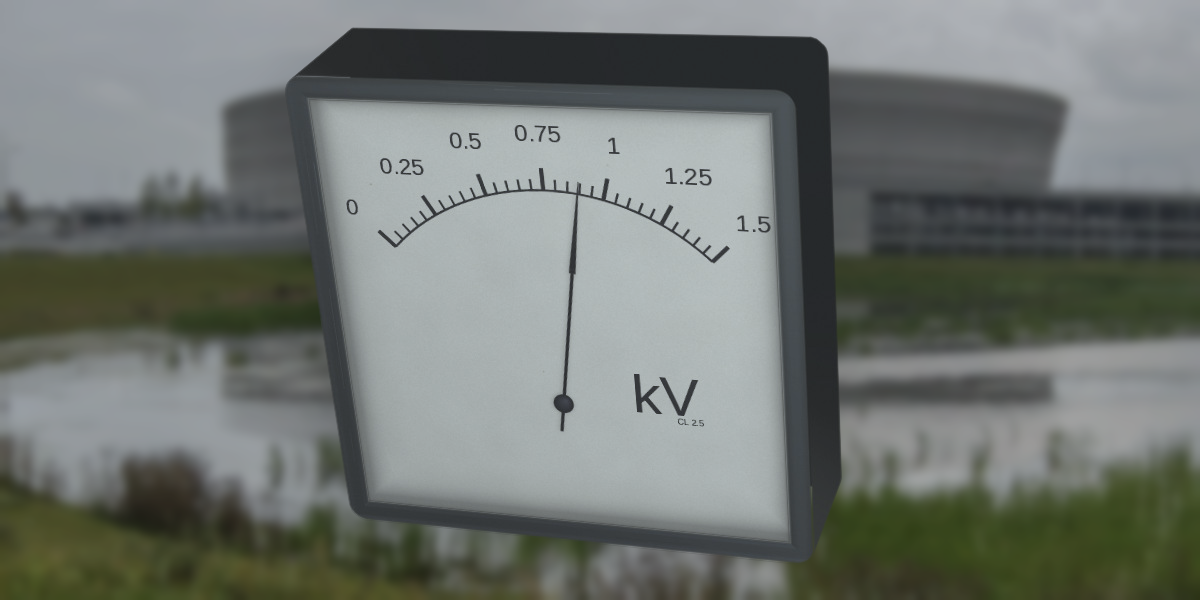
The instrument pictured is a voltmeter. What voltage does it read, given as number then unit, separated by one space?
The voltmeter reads 0.9 kV
